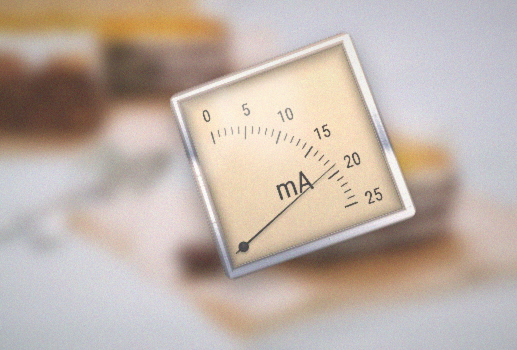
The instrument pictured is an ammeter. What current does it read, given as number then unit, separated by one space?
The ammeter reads 19 mA
